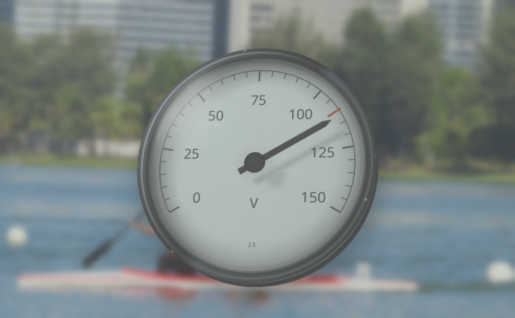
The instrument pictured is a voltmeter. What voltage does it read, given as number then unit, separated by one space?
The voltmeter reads 112.5 V
